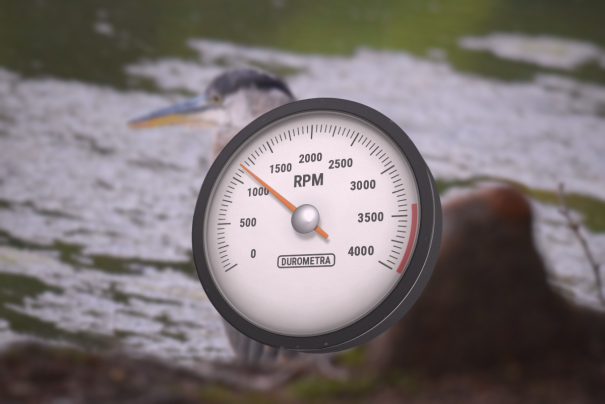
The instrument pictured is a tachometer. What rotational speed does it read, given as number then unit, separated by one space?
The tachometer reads 1150 rpm
